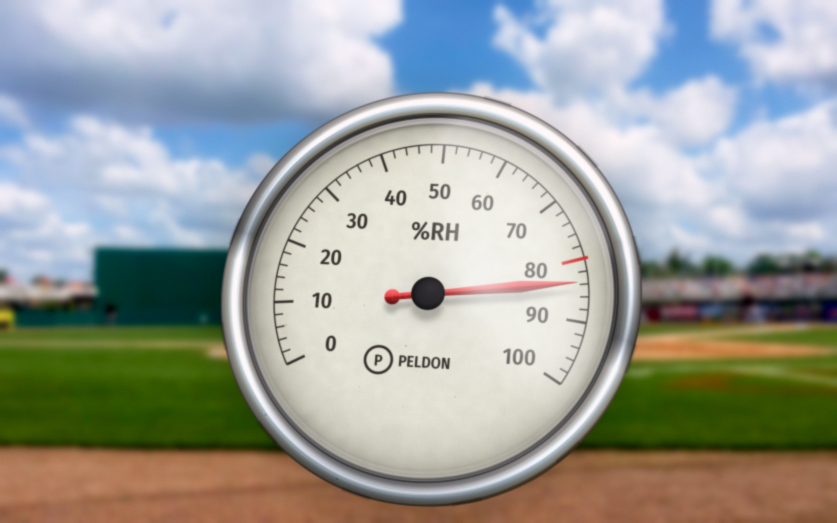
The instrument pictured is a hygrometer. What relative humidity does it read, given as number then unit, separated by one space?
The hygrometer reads 84 %
